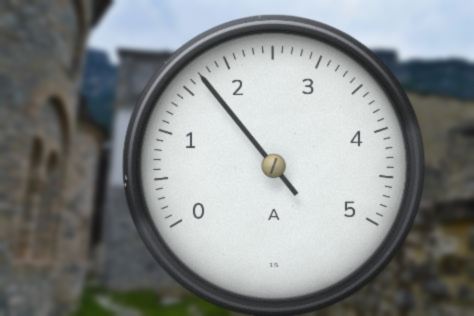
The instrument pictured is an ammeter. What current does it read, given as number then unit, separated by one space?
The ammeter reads 1.7 A
